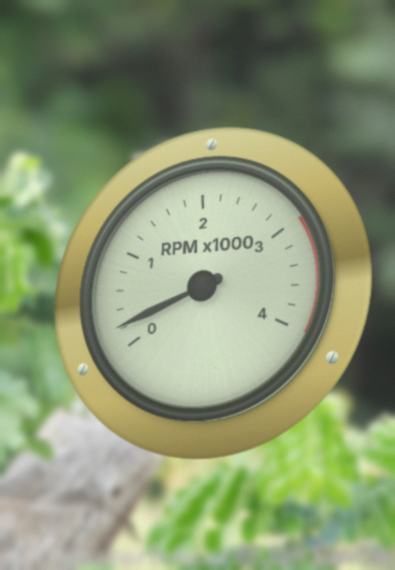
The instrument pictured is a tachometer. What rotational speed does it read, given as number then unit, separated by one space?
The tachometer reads 200 rpm
